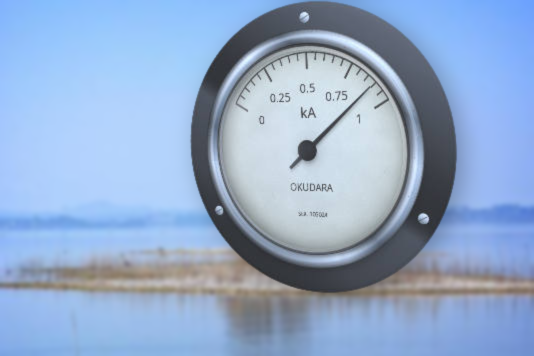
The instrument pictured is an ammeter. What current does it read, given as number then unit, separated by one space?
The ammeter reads 0.9 kA
